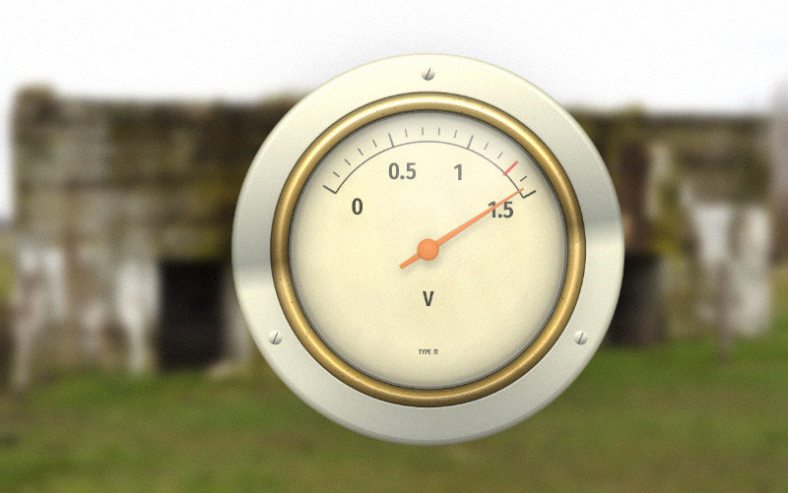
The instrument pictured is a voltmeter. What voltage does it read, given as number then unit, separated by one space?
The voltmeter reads 1.45 V
